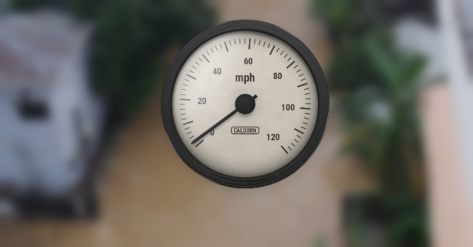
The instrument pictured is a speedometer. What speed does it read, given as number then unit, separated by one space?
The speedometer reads 2 mph
